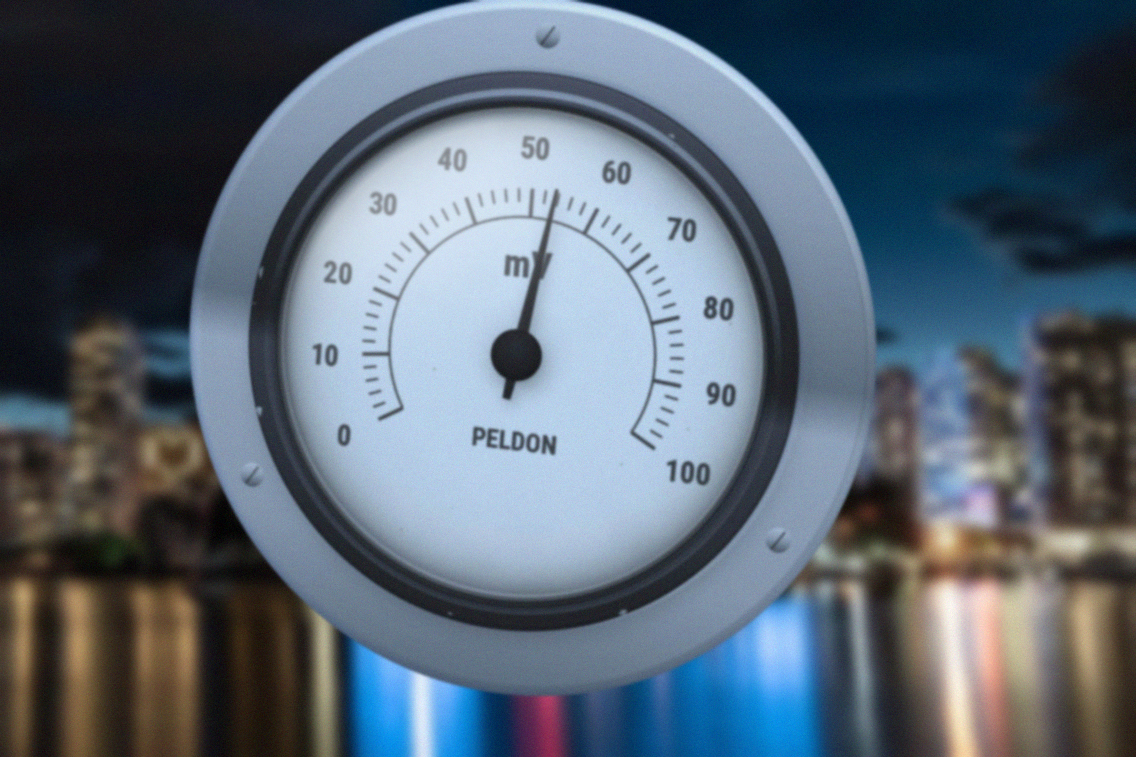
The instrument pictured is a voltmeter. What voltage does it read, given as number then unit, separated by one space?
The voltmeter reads 54 mV
